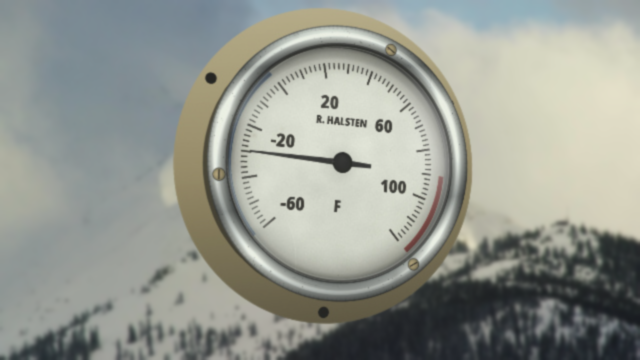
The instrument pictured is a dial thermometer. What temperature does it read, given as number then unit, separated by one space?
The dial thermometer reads -30 °F
